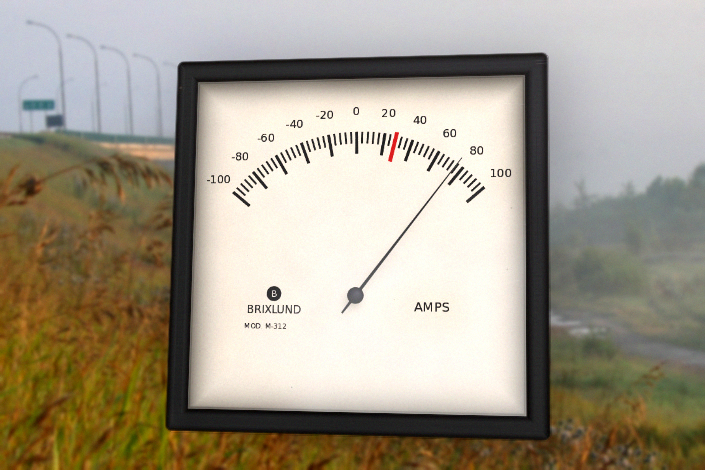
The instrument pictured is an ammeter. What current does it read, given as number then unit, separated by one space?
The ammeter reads 76 A
